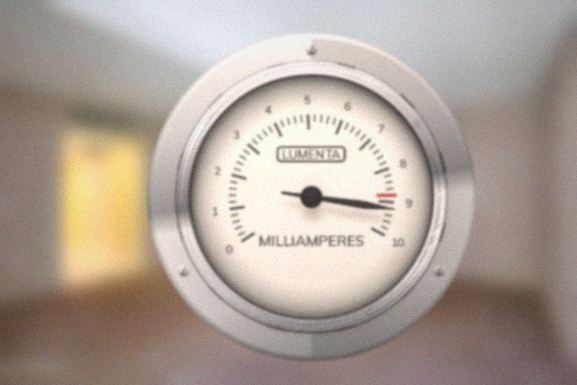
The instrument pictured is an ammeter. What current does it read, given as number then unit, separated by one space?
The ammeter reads 9.2 mA
